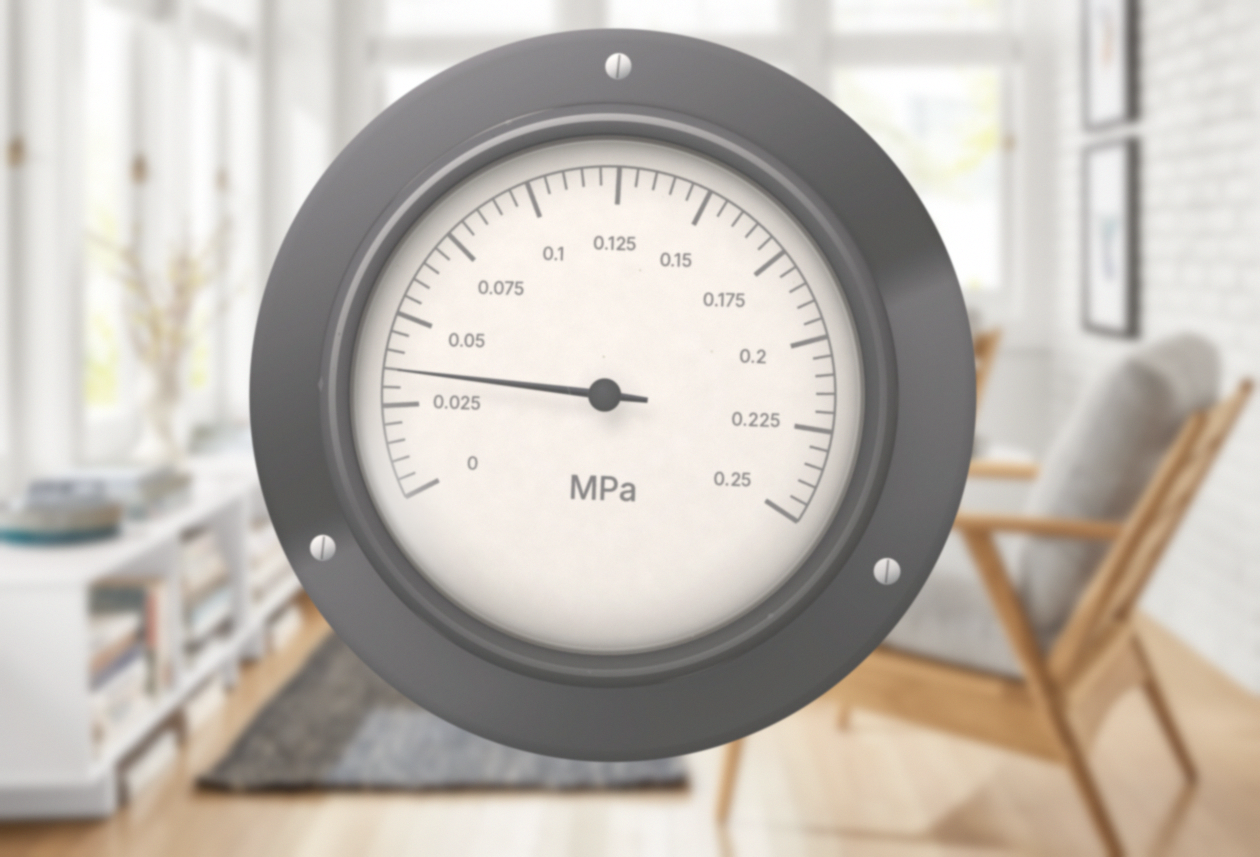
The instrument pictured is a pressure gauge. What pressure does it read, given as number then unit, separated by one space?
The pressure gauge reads 0.035 MPa
